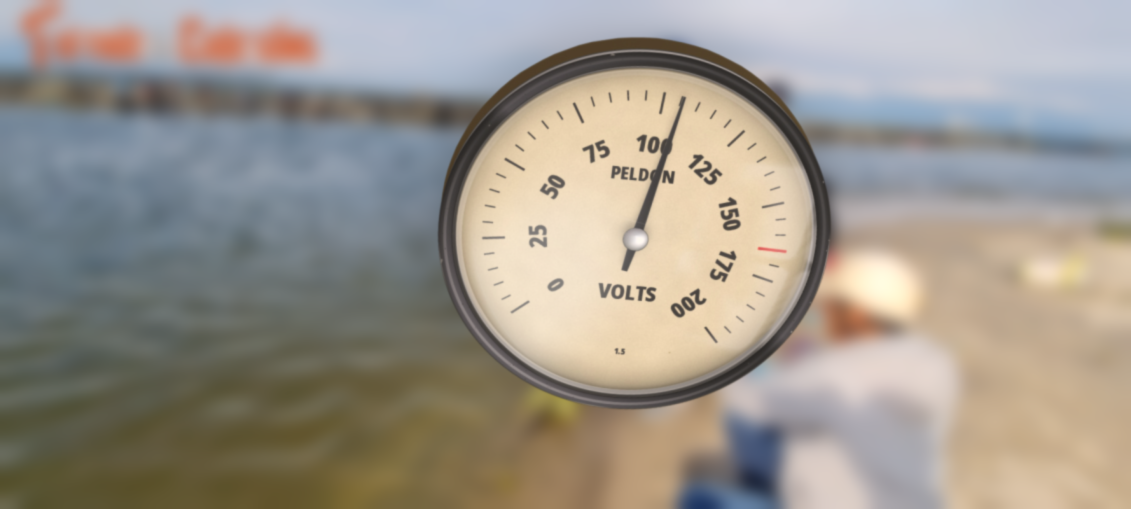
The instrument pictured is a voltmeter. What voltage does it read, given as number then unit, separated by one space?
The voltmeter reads 105 V
